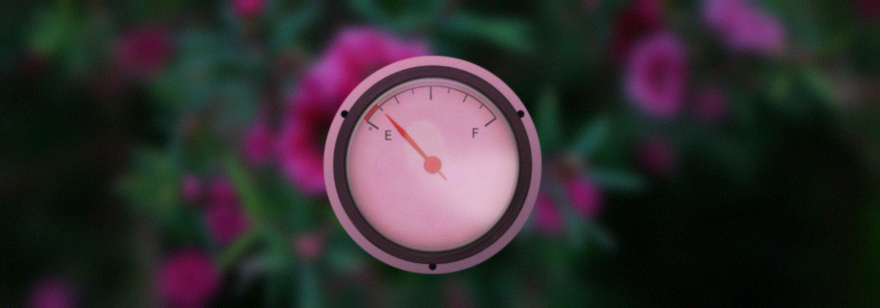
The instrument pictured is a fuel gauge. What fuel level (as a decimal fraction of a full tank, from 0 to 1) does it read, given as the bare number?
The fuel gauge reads 0.125
